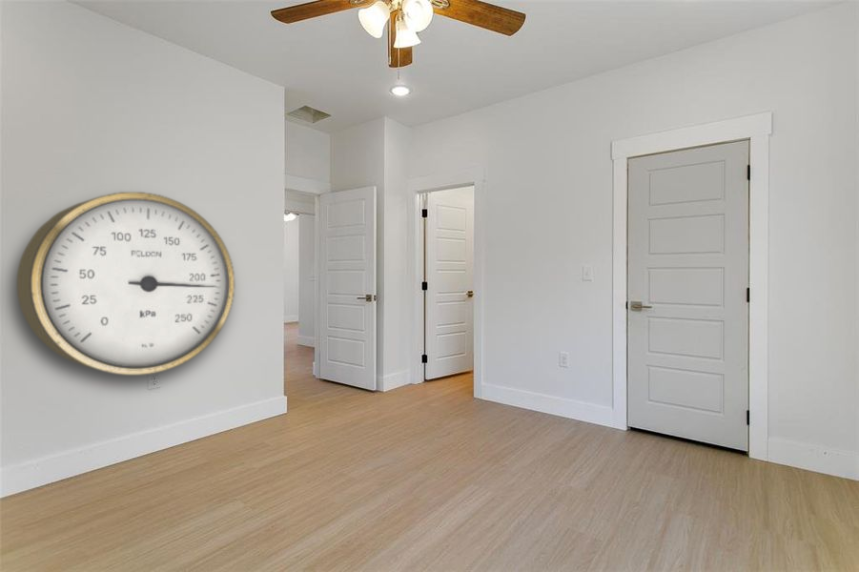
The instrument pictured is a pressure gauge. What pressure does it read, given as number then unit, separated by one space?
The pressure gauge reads 210 kPa
